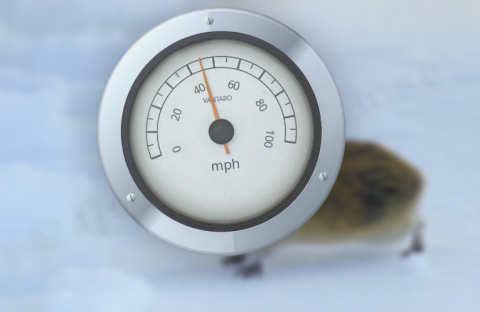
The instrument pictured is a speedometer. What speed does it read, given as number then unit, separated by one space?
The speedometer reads 45 mph
